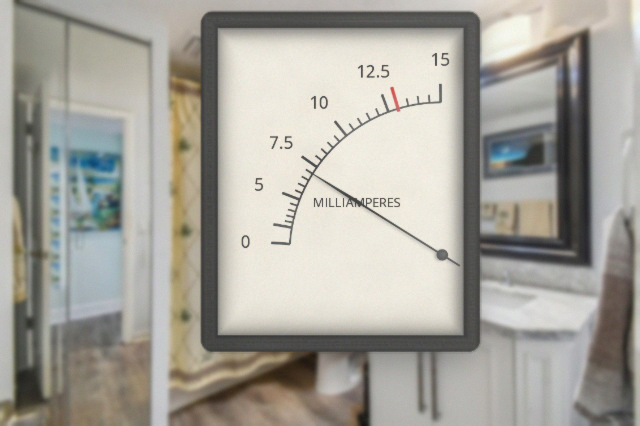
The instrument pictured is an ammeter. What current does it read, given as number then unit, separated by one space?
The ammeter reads 7 mA
